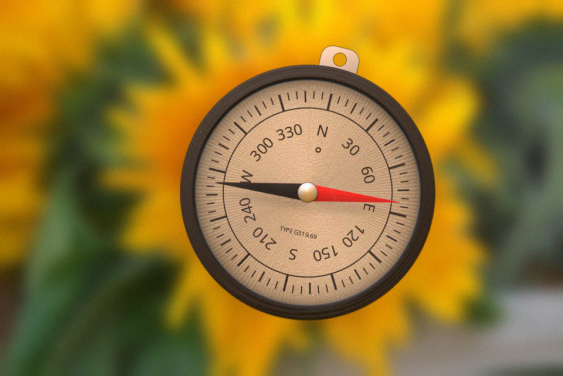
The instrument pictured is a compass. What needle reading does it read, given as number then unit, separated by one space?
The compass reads 82.5 °
